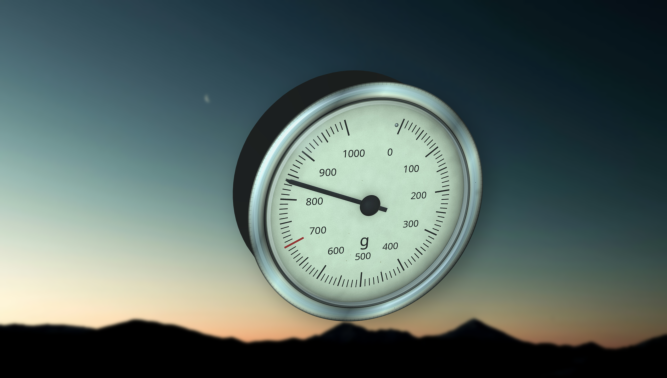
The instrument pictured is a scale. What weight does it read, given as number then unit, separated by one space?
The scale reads 840 g
